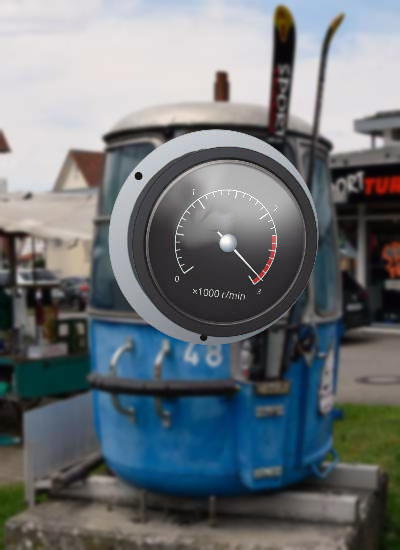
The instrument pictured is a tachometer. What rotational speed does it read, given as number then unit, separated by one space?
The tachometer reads 2900 rpm
